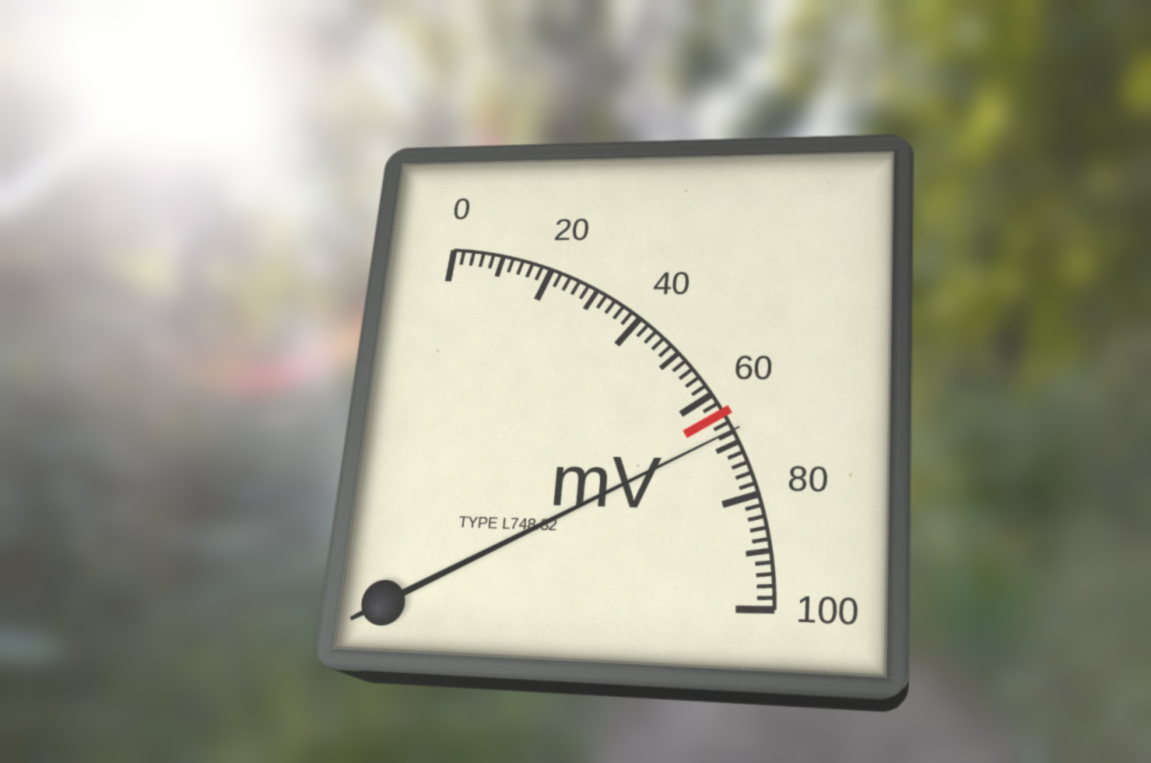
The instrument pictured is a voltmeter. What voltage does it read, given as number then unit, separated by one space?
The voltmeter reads 68 mV
